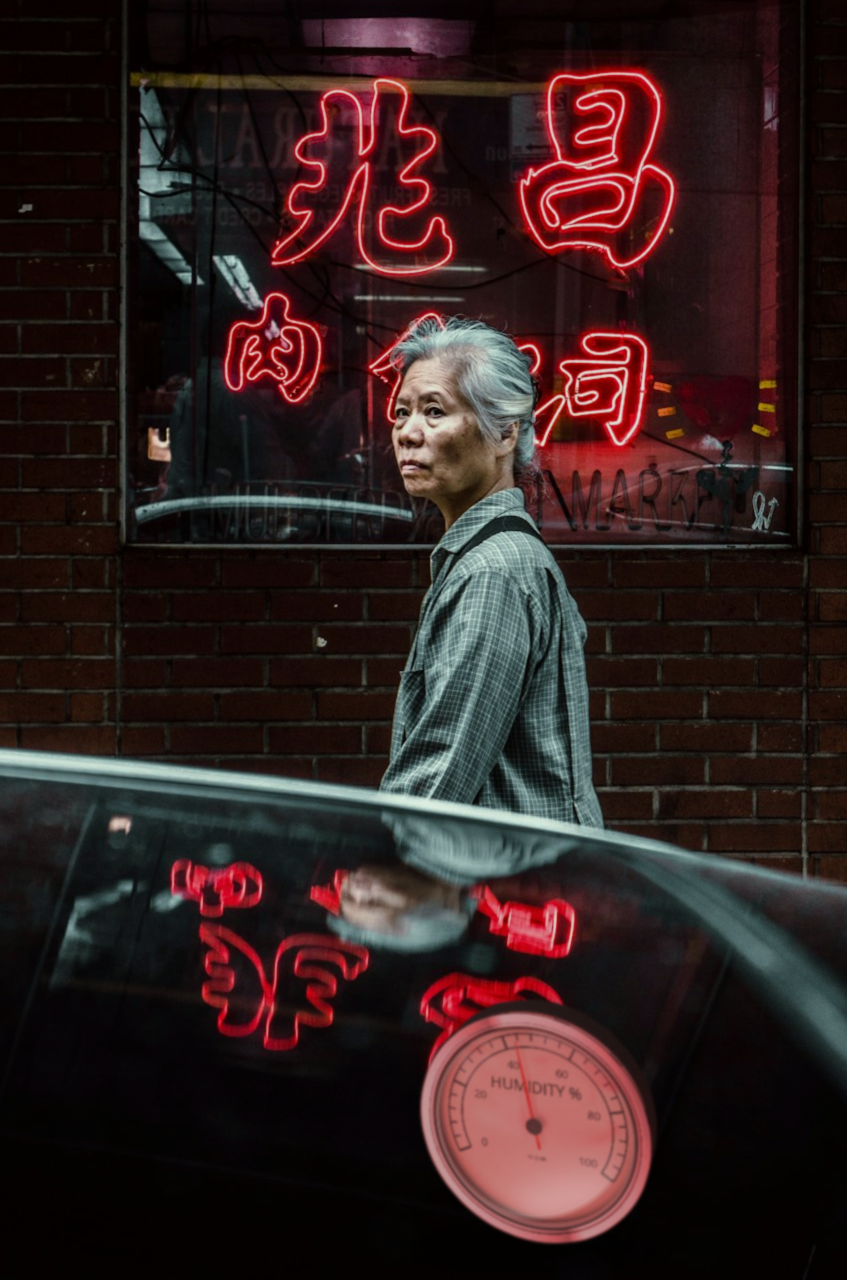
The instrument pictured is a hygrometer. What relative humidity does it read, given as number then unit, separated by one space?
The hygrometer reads 44 %
